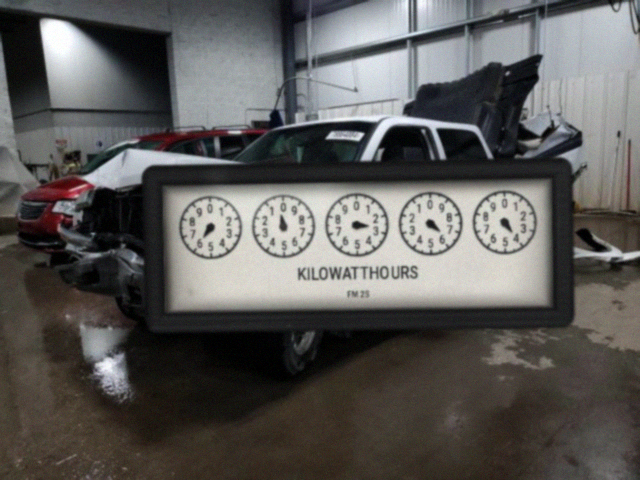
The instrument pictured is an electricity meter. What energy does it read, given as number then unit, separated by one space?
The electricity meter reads 60264 kWh
